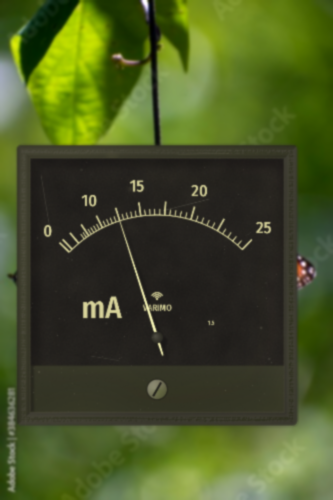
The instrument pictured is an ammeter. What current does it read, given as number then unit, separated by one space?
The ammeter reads 12.5 mA
